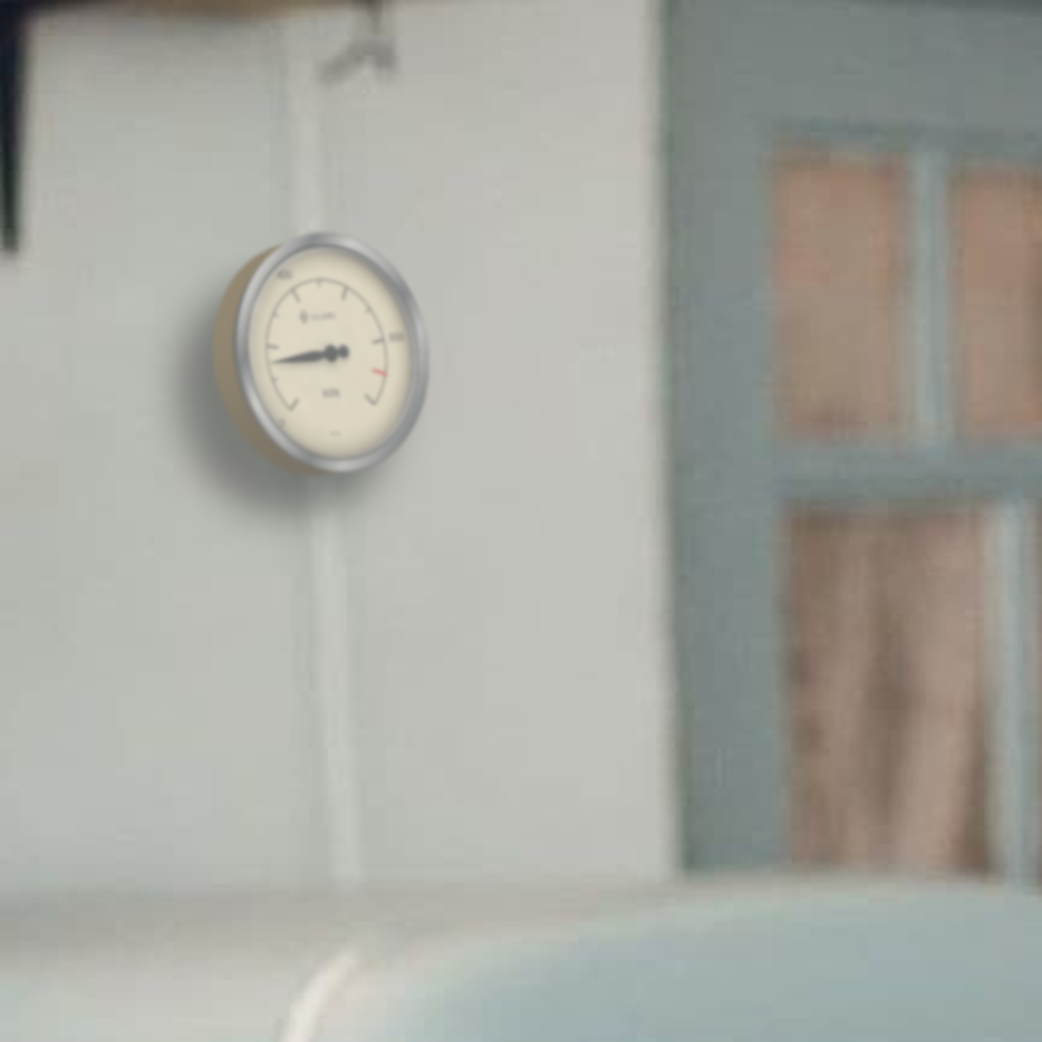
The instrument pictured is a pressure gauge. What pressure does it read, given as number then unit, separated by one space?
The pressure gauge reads 150 kPa
